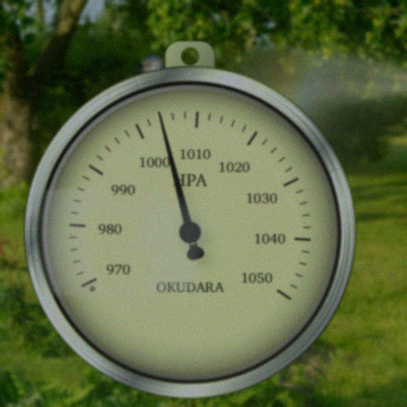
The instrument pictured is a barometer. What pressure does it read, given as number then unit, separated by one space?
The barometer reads 1004 hPa
